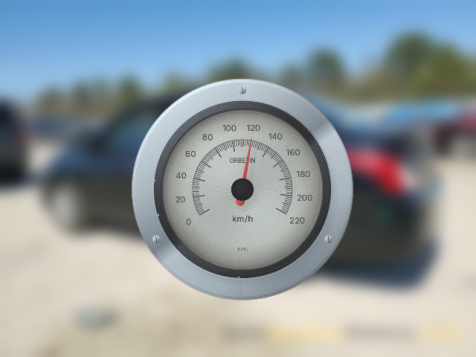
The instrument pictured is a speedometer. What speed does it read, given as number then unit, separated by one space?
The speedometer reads 120 km/h
